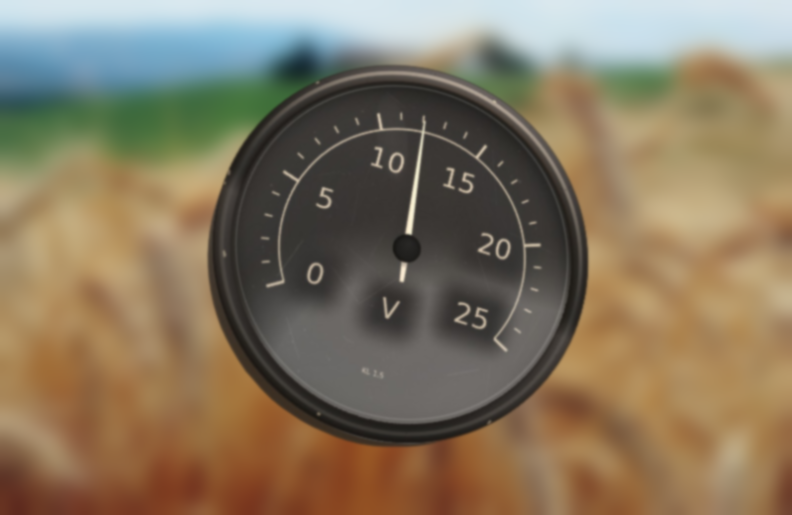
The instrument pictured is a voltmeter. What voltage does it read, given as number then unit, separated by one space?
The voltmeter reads 12 V
